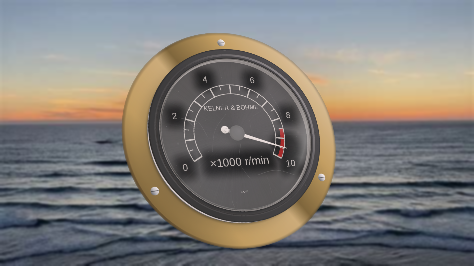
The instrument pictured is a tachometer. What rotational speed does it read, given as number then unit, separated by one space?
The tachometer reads 9500 rpm
